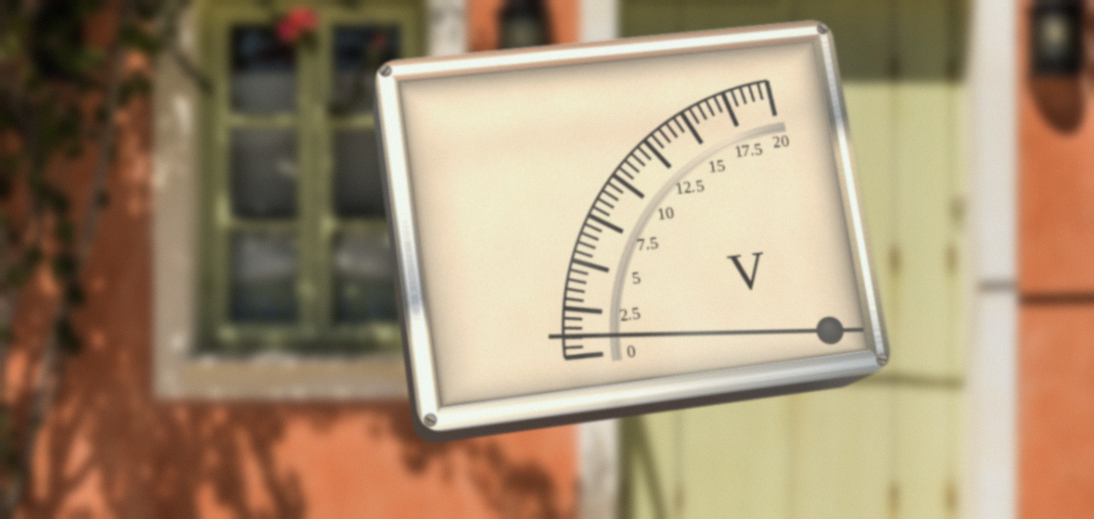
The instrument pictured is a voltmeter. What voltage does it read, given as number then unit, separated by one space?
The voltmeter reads 1 V
